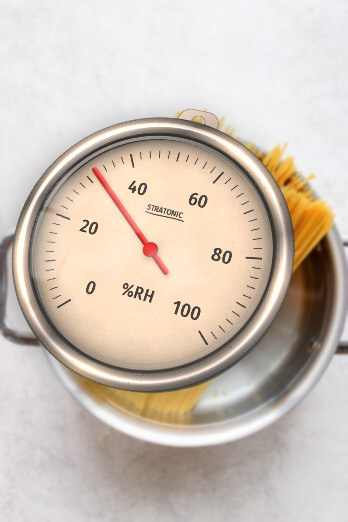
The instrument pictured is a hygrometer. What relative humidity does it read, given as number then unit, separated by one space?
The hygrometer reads 32 %
